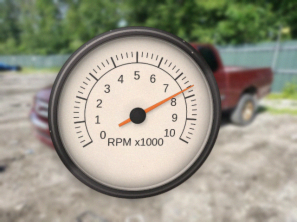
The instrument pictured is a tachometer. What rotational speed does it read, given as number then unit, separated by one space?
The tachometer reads 7600 rpm
